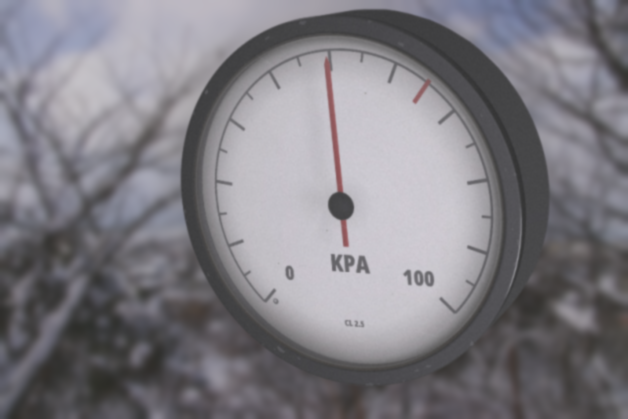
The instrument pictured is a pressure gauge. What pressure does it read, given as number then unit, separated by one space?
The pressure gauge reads 50 kPa
